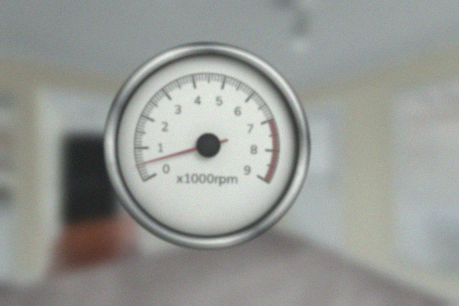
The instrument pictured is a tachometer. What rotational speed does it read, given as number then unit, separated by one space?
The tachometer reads 500 rpm
